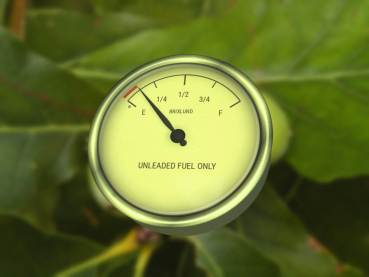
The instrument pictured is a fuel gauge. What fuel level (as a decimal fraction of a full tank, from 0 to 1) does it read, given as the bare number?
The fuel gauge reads 0.125
